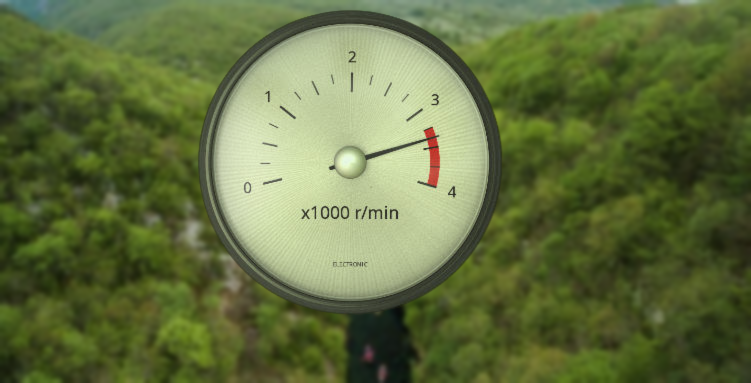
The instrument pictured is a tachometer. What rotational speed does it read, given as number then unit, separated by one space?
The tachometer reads 3375 rpm
